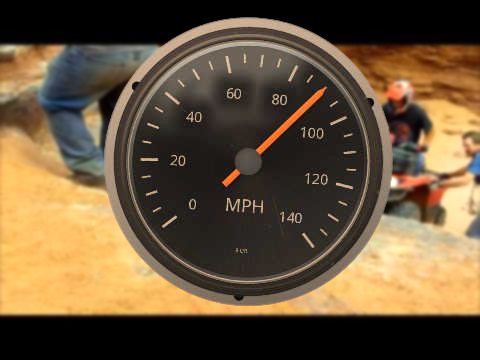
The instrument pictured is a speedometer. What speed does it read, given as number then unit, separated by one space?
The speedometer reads 90 mph
